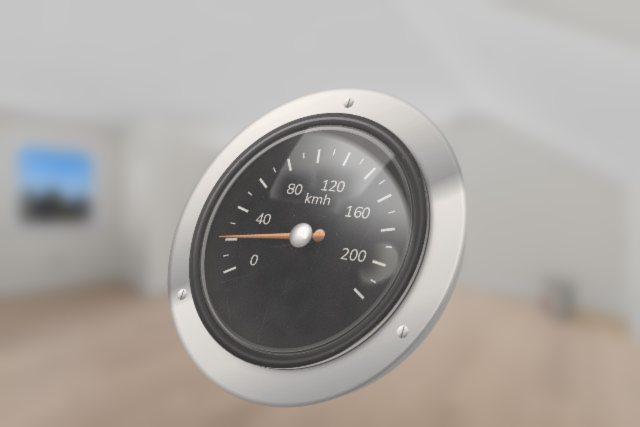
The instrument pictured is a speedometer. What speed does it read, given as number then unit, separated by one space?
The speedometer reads 20 km/h
